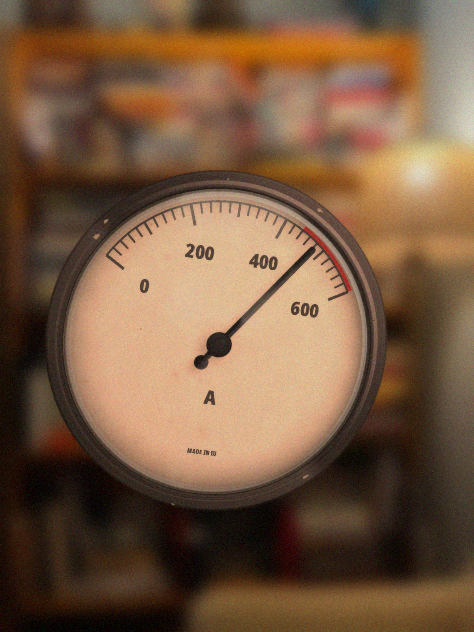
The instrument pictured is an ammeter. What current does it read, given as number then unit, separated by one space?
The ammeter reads 480 A
